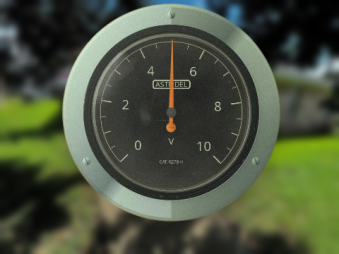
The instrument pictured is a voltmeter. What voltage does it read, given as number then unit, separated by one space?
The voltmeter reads 5 V
